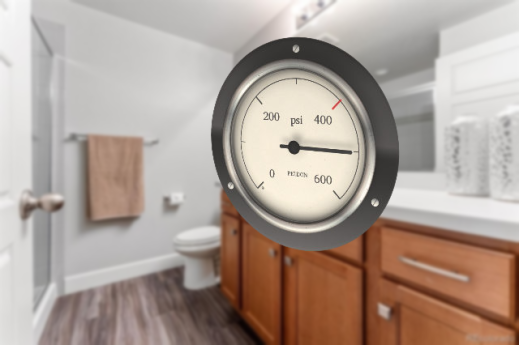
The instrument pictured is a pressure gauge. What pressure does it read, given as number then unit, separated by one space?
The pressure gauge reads 500 psi
